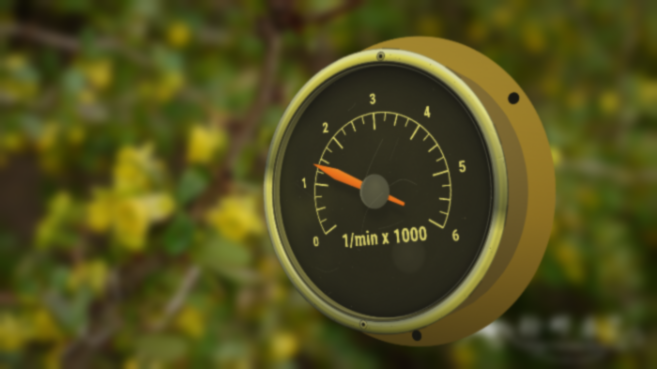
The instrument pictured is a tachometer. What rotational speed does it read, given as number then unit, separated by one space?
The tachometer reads 1375 rpm
